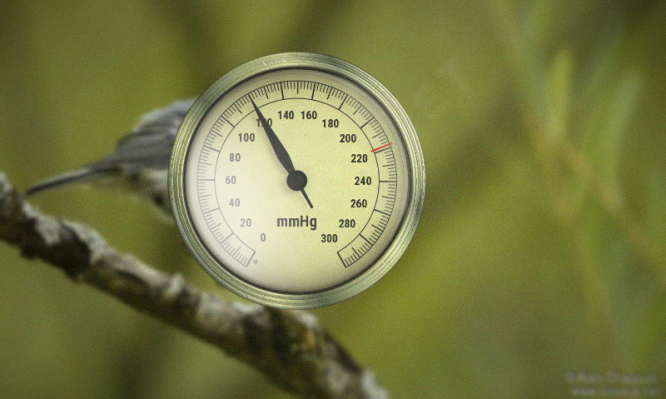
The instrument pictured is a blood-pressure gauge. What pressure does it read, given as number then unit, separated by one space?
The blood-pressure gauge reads 120 mmHg
